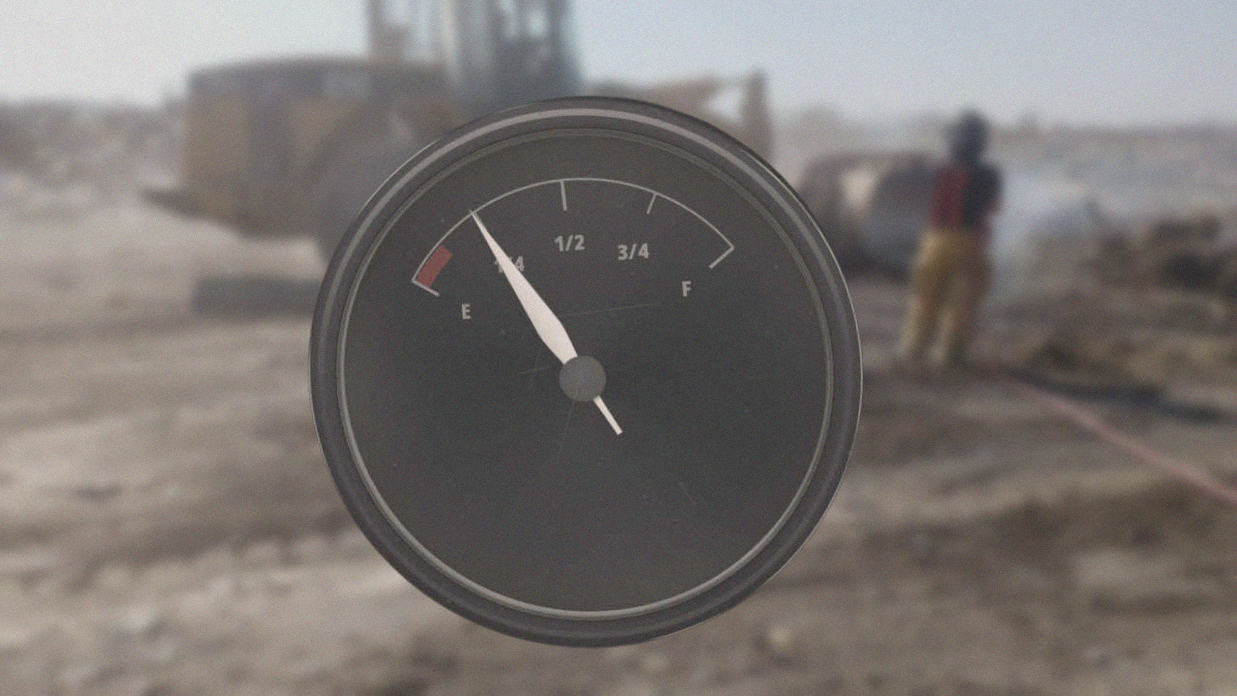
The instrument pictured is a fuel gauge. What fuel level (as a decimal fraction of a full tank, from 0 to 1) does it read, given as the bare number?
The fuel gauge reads 0.25
